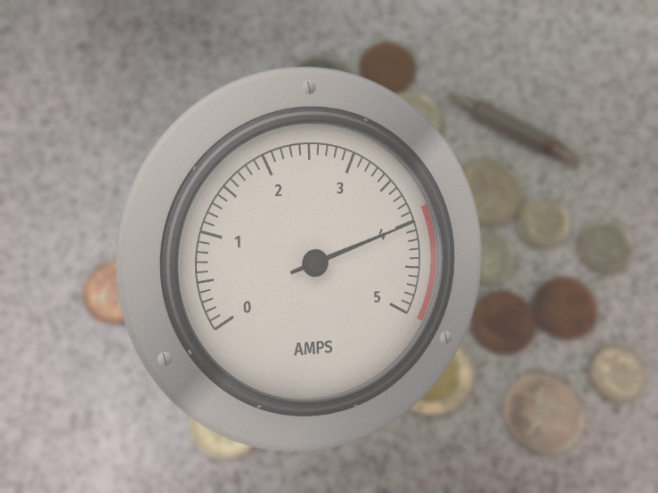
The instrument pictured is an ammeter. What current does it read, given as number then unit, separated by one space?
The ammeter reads 4 A
